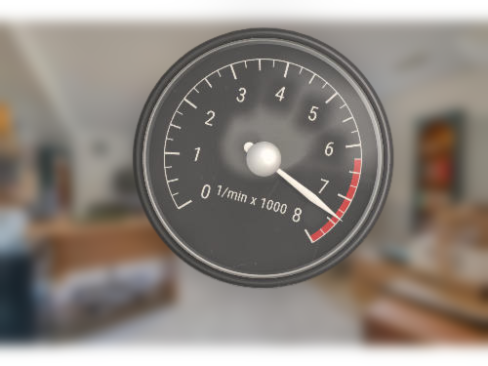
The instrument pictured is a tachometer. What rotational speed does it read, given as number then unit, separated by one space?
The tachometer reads 7375 rpm
